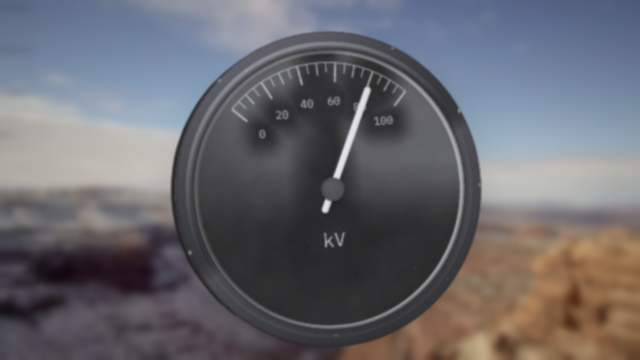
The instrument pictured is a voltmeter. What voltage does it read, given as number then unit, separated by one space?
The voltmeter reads 80 kV
